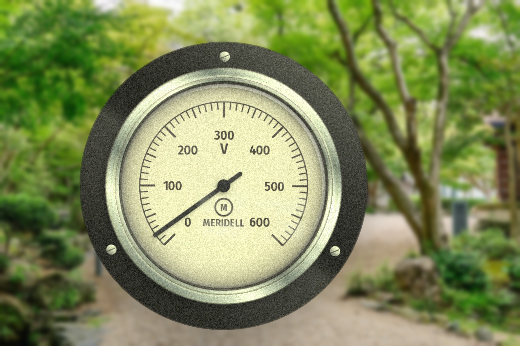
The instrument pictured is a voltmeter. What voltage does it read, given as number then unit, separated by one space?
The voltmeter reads 20 V
